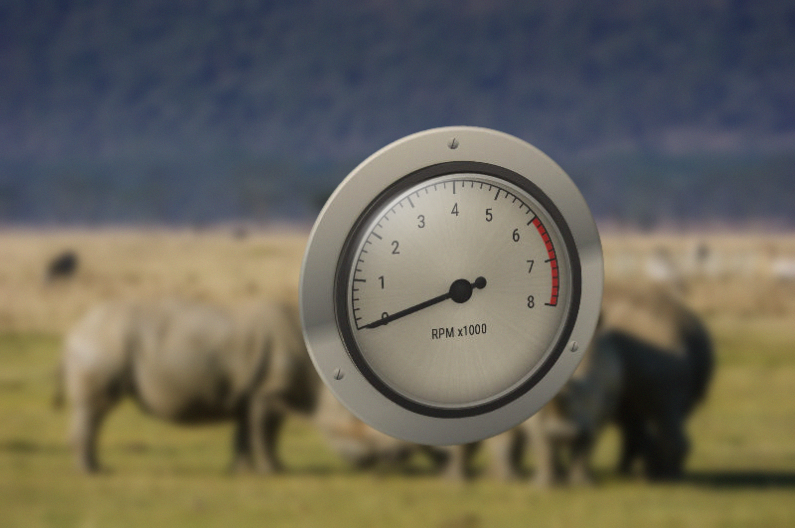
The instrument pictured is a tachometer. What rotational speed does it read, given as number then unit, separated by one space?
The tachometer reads 0 rpm
